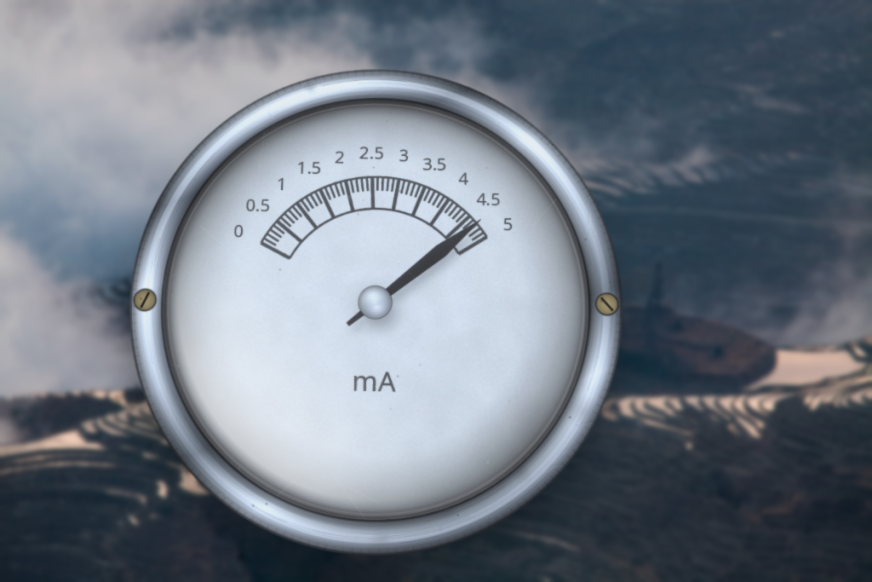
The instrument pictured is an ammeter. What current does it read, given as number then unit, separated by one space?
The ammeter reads 4.7 mA
